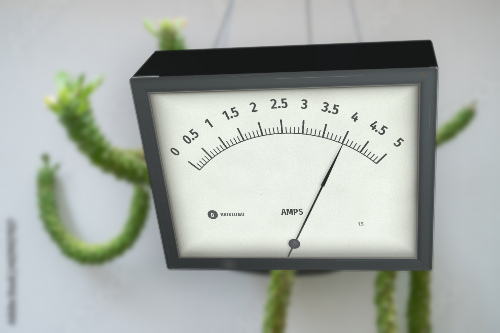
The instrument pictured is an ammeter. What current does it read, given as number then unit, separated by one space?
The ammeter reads 4 A
